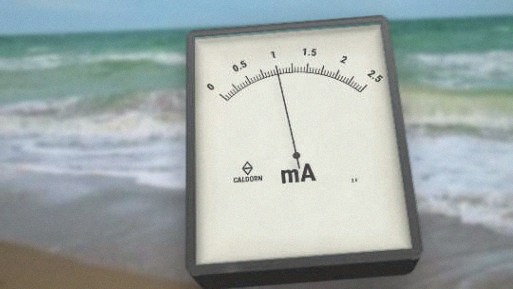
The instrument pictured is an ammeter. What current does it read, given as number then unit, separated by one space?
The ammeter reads 1 mA
